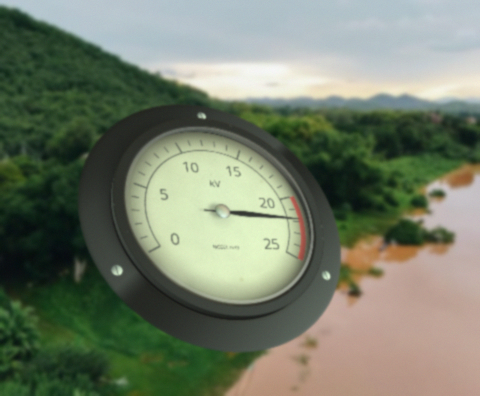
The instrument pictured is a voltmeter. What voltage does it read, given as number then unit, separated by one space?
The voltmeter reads 22 kV
